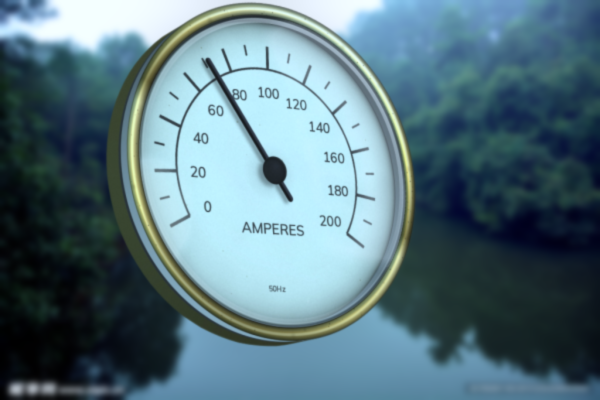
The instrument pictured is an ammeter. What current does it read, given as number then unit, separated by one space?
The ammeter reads 70 A
